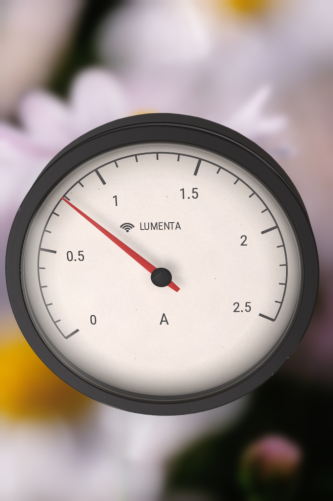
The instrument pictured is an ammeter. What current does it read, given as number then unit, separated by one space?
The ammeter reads 0.8 A
